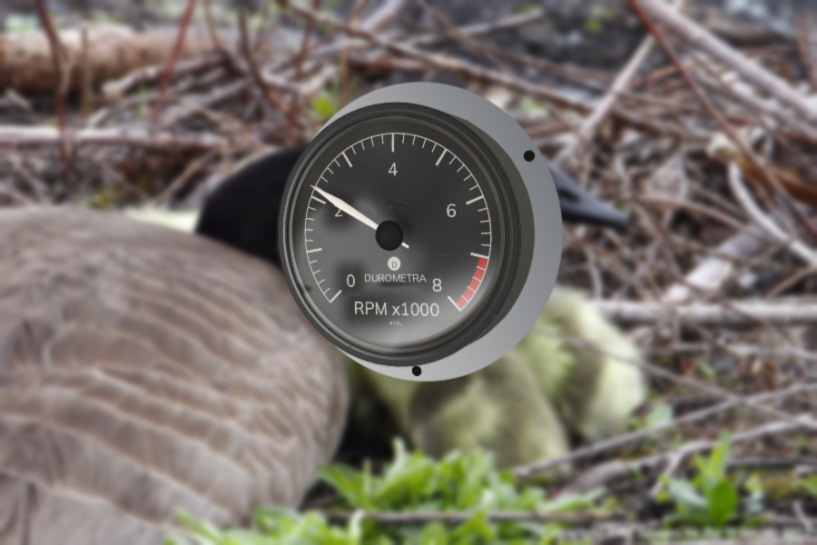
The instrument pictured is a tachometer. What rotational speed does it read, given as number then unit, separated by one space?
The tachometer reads 2200 rpm
